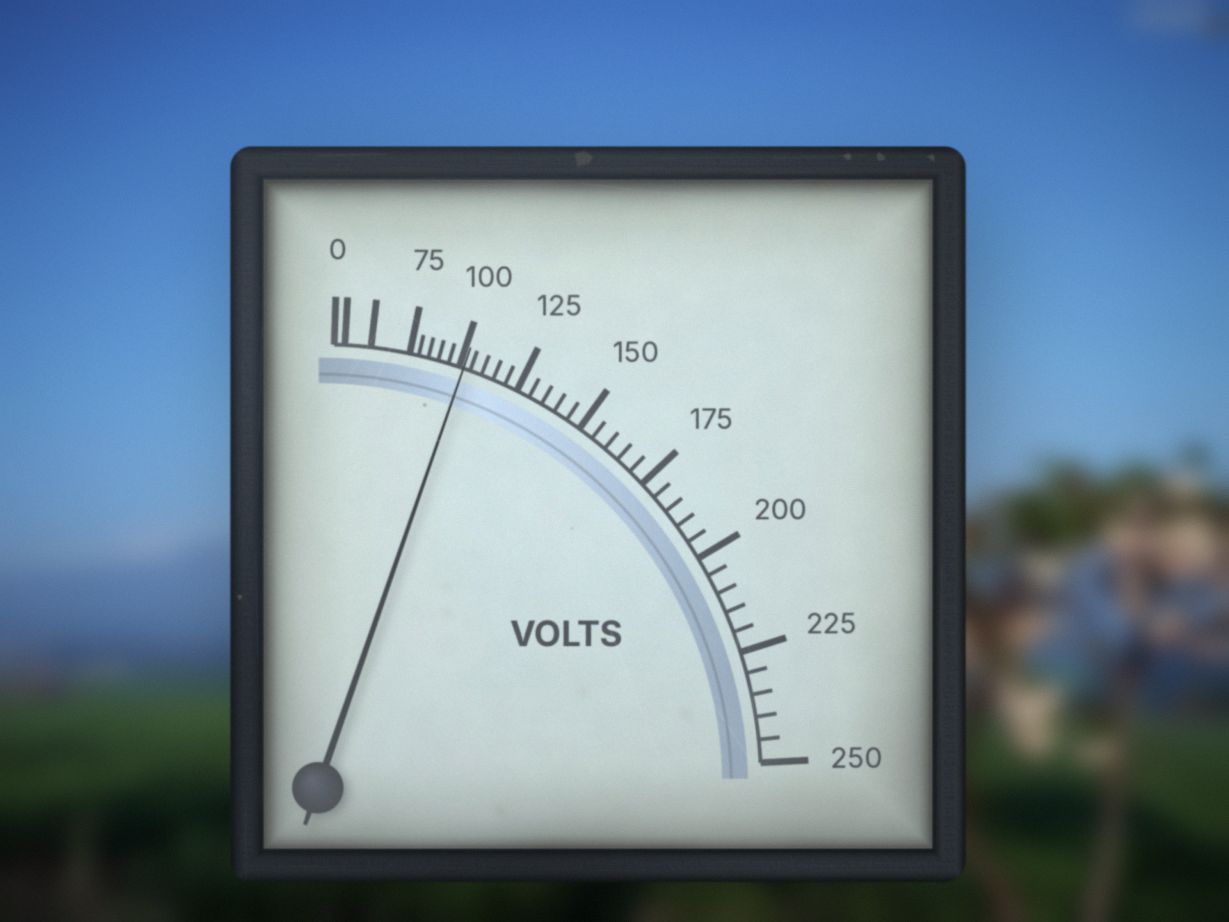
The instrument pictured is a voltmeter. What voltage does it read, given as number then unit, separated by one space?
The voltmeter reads 102.5 V
